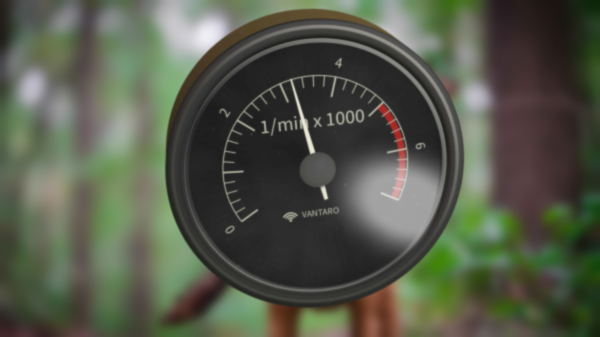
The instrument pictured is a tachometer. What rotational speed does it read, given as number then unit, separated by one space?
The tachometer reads 3200 rpm
